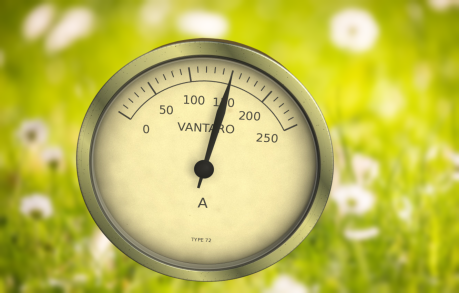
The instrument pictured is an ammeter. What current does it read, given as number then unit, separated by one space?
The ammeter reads 150 A
